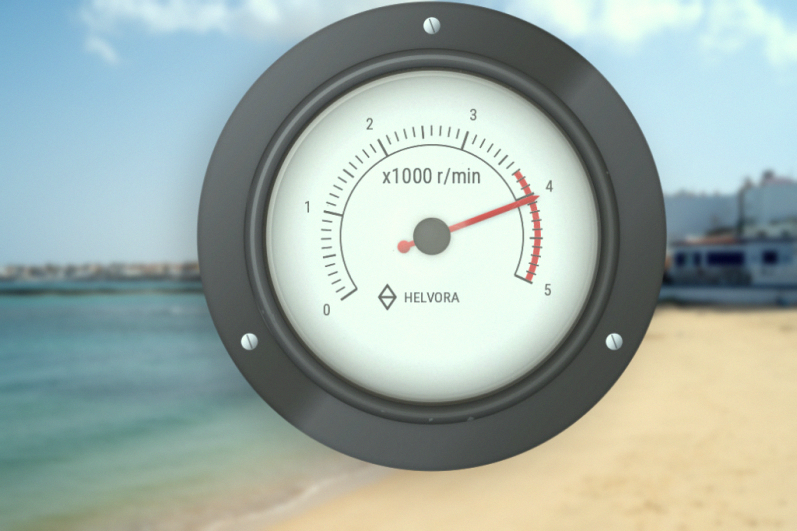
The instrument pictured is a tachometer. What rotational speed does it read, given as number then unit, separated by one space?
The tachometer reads 4050 rpm
